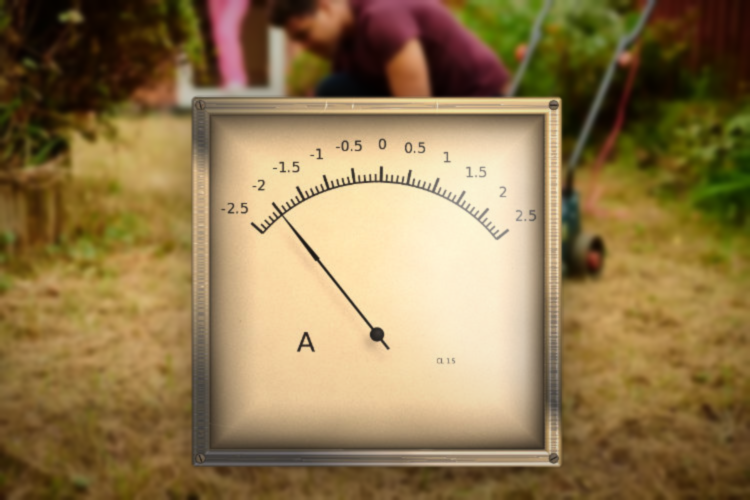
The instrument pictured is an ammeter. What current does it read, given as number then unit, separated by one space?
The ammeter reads -2 A
